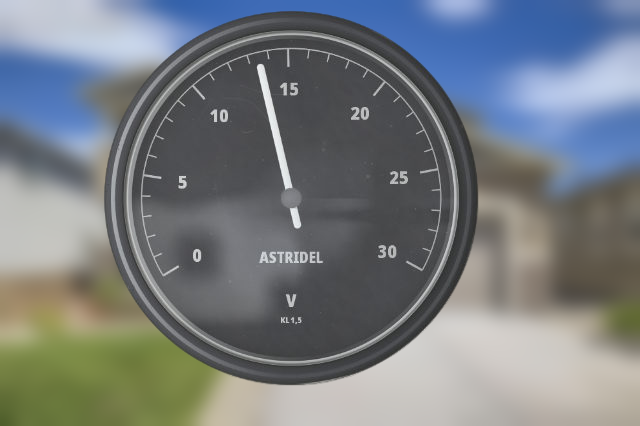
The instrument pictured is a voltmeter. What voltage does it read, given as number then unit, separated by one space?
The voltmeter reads 13.5 V
